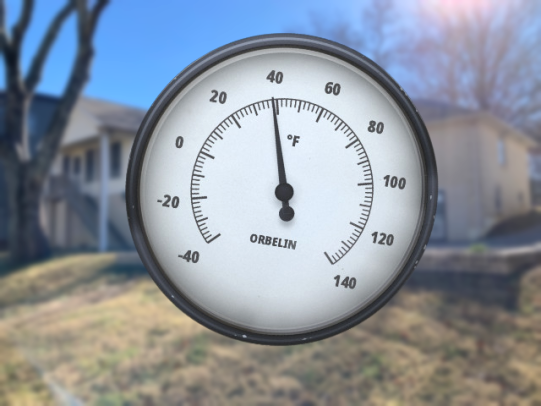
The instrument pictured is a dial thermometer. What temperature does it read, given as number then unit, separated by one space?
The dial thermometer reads 38 °F
